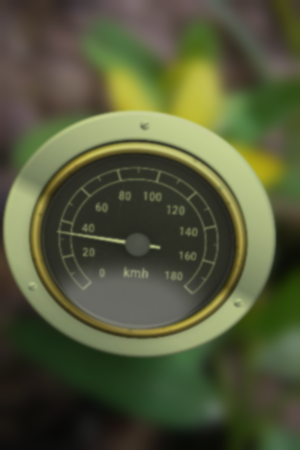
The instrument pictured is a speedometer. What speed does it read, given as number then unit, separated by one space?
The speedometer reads 35 km/h
